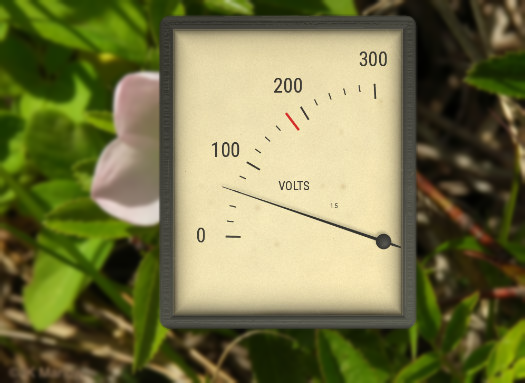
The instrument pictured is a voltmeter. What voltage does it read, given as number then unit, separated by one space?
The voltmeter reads 60 V
